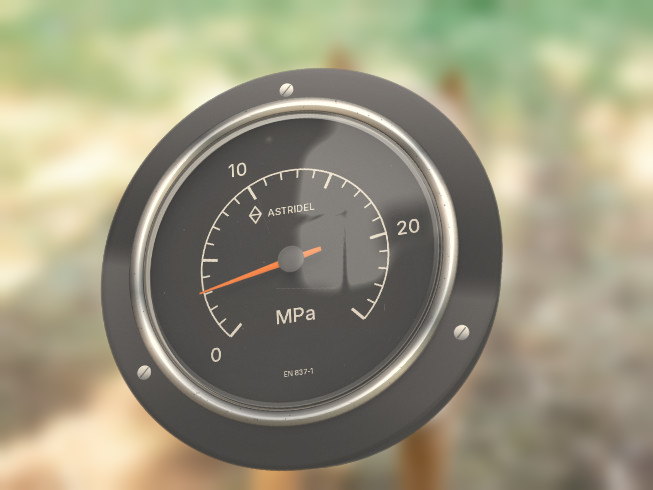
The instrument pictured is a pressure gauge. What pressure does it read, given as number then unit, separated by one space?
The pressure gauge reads 3 MPa
